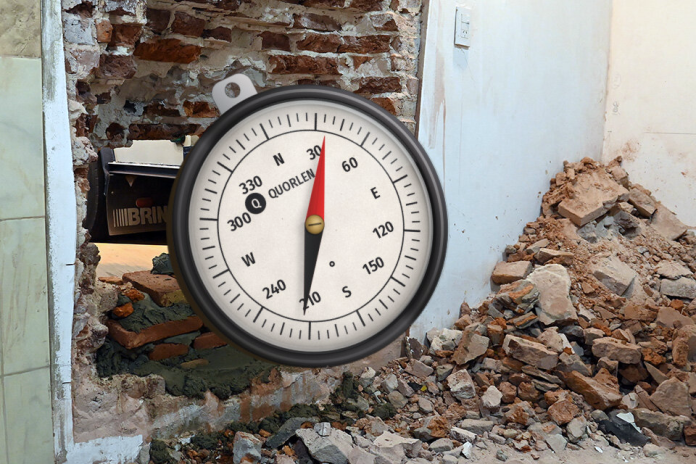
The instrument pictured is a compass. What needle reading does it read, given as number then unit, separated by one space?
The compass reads 35 °
